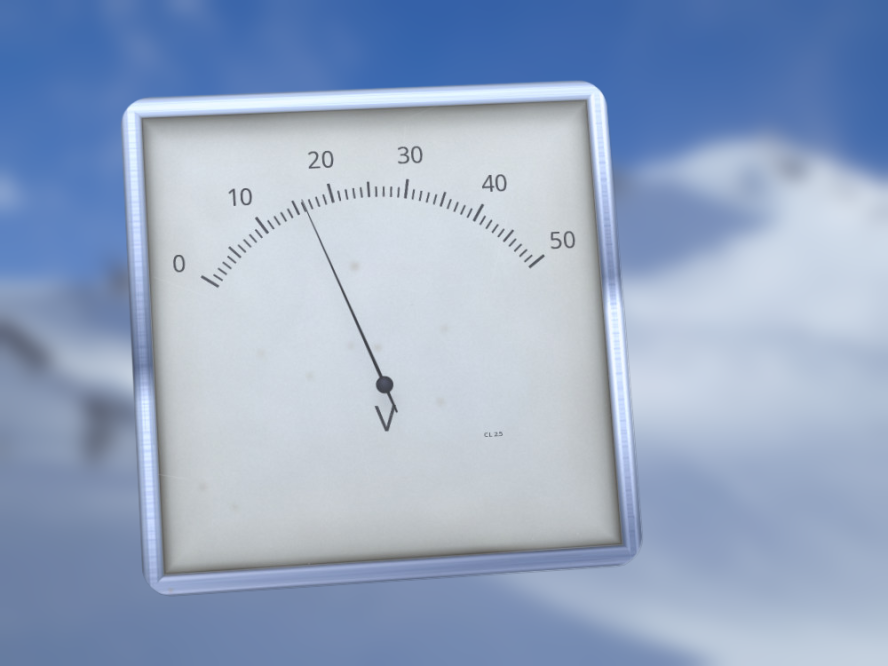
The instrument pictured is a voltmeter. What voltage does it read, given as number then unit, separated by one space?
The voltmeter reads 16 V
